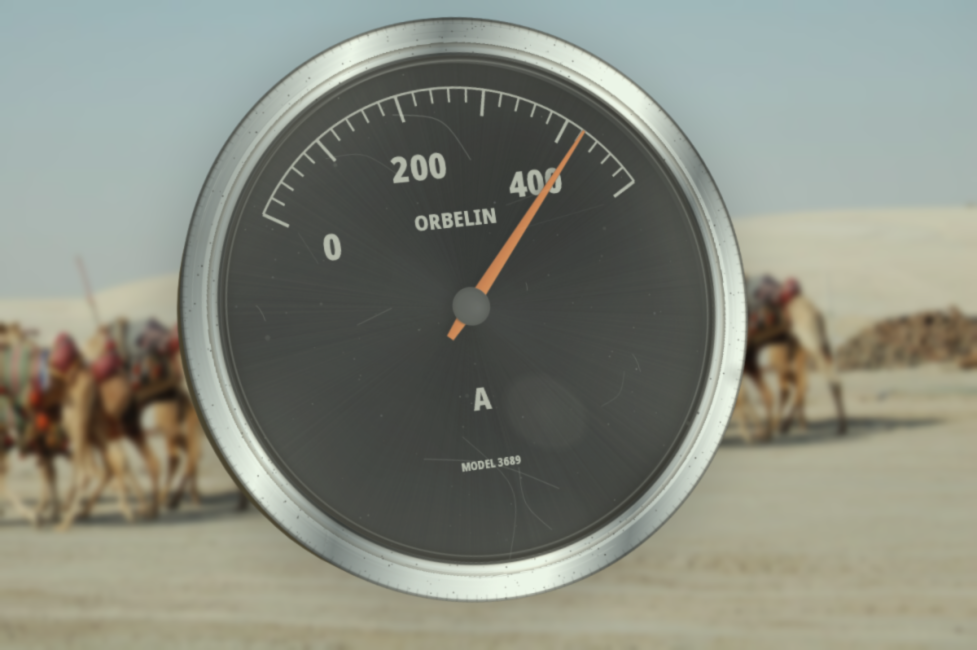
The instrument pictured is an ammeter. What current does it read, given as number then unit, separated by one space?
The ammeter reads 420 A
